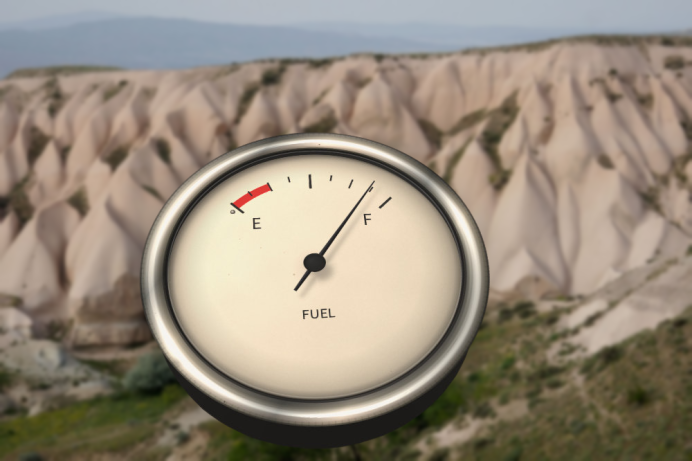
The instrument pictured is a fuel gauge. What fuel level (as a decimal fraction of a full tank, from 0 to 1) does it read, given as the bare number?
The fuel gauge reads 0.875
